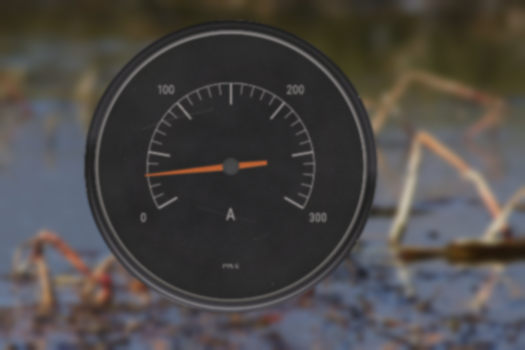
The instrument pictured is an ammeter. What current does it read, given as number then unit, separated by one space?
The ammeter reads 30 A
